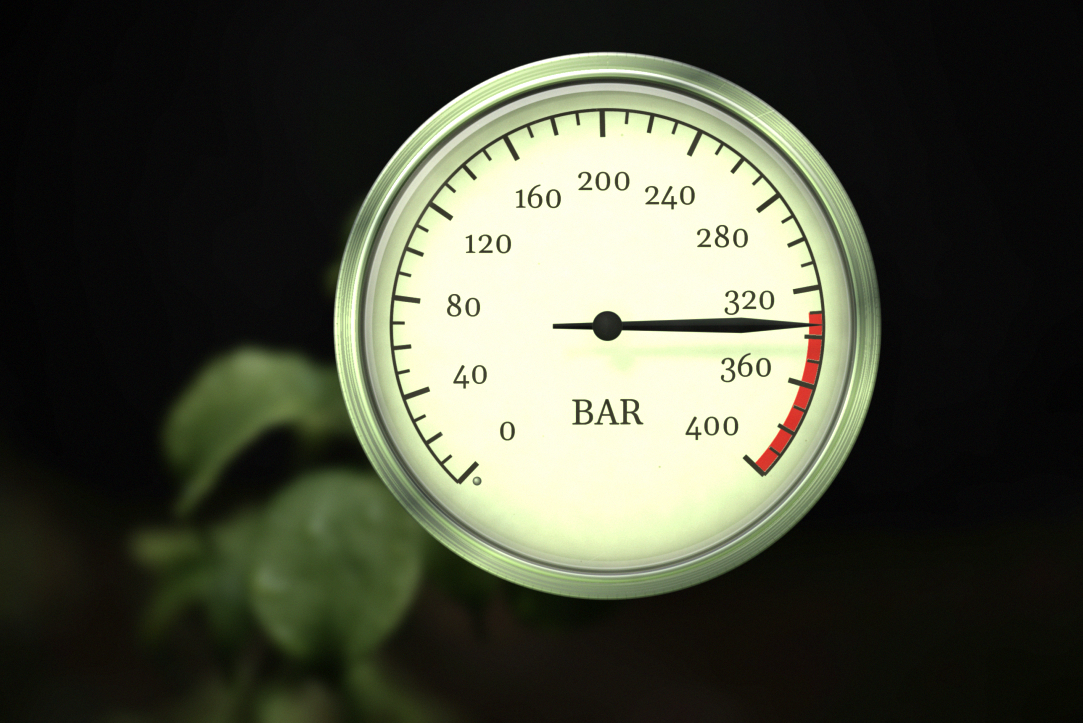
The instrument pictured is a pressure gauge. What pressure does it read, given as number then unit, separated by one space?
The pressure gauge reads 335 bar
